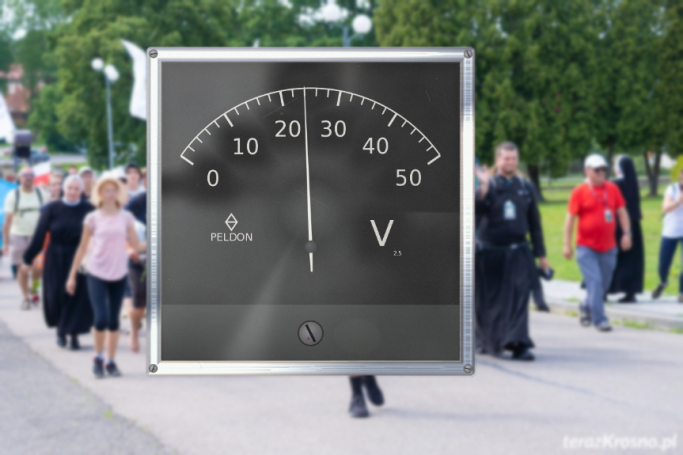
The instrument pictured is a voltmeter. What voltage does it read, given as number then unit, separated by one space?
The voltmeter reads 24 V
